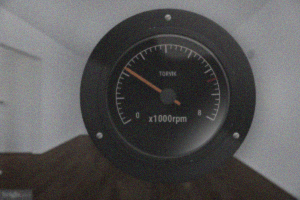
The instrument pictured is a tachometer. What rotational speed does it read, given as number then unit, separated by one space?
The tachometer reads 2200 rpm
